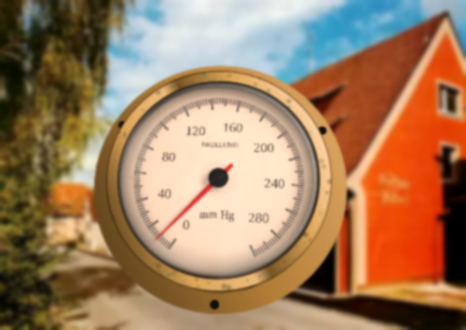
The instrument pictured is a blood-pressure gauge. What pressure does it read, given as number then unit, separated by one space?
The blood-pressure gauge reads 10 mmHg
